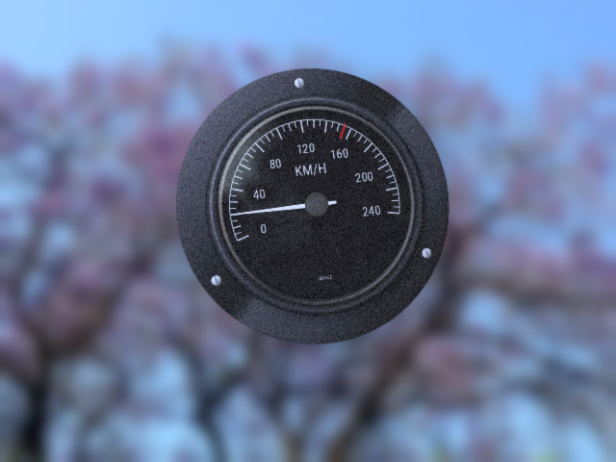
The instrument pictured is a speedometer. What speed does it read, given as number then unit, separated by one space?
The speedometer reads 20 km/h
